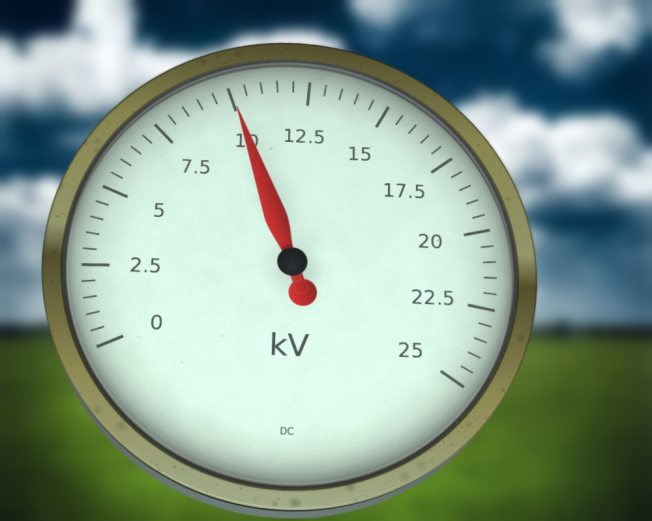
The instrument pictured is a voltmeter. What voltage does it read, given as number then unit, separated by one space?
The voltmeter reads 10 kV
